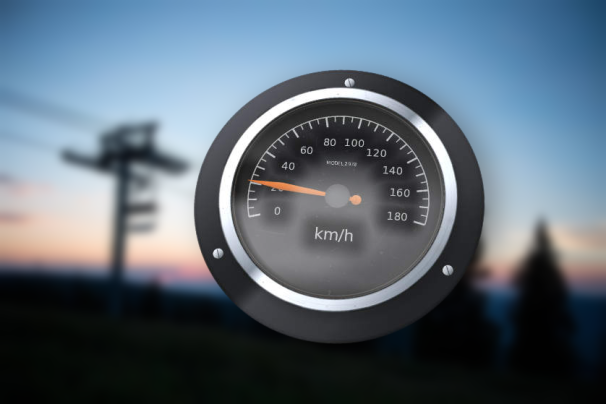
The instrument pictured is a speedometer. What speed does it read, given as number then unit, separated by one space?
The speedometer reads 20 km/h
